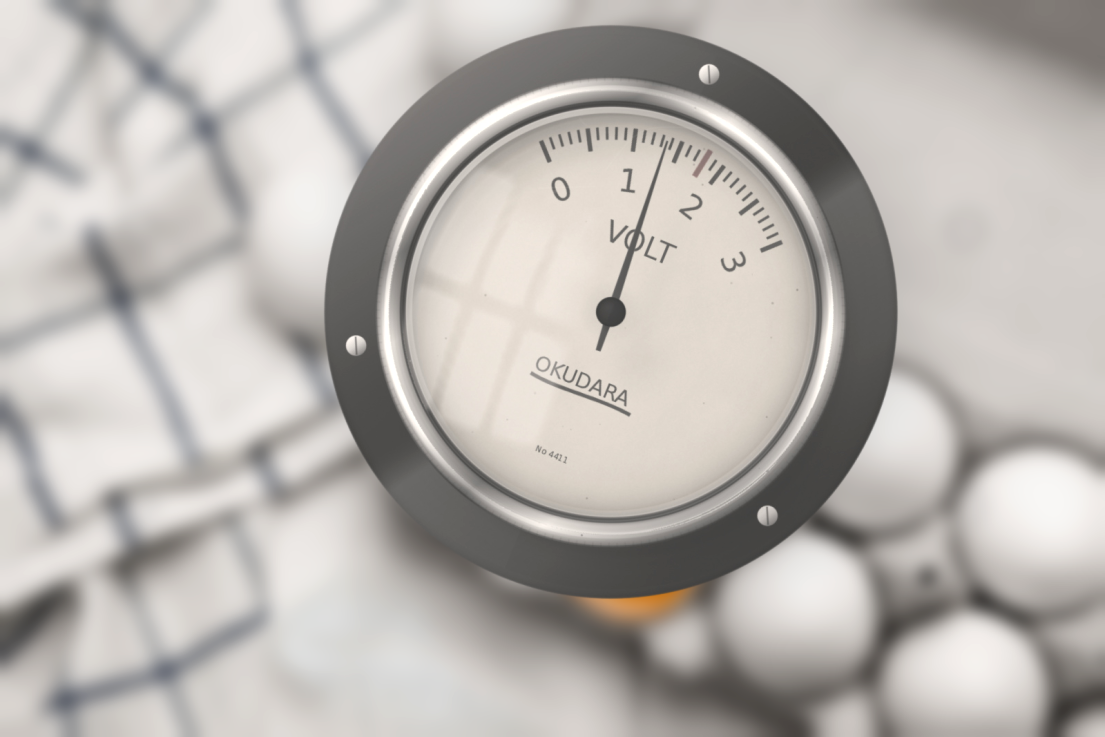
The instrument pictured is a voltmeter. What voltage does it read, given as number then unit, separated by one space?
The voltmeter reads 1.35 V
